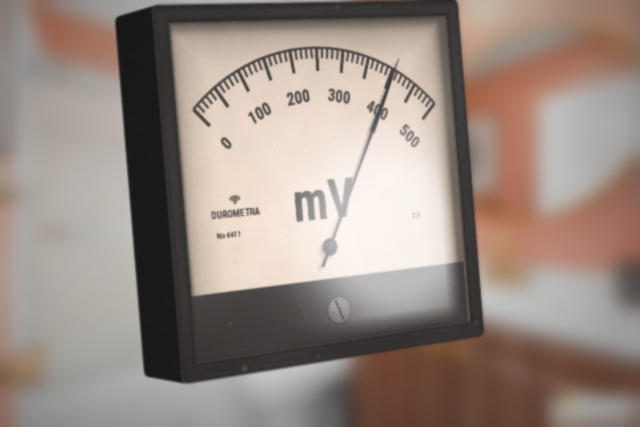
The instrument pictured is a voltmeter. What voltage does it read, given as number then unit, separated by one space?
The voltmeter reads 400 mV
